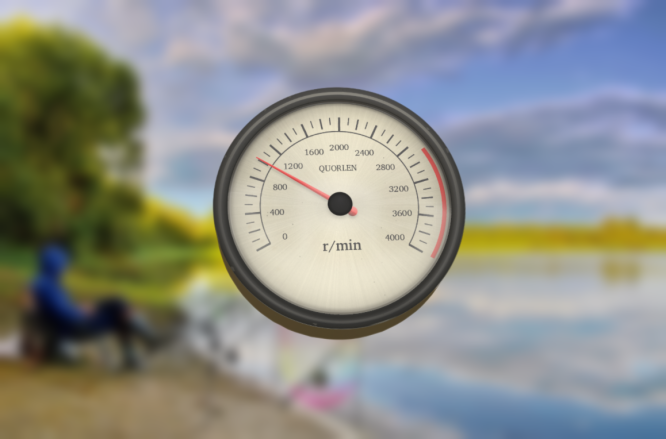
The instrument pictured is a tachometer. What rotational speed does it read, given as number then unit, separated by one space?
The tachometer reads 1000 rpm
